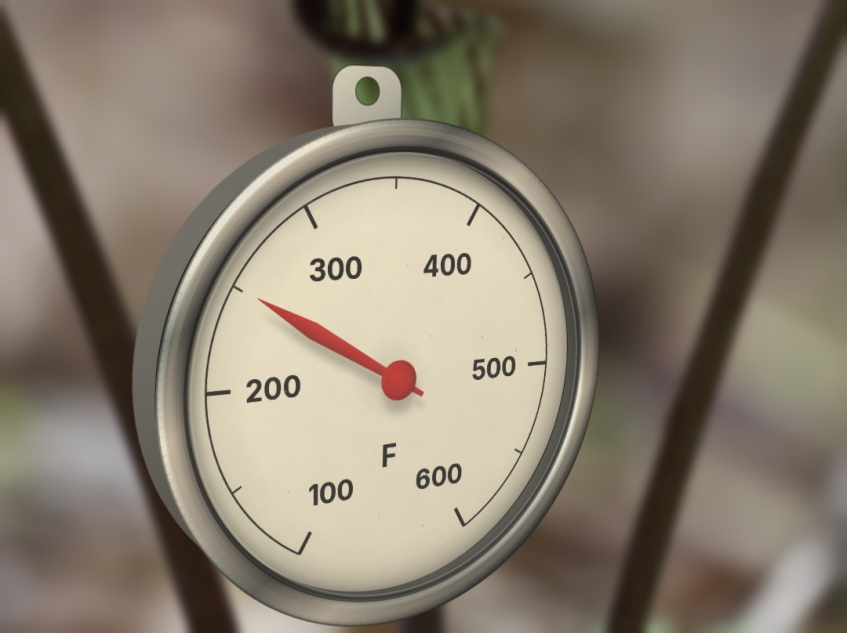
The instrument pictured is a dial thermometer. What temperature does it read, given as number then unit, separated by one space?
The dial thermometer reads 250 °F
